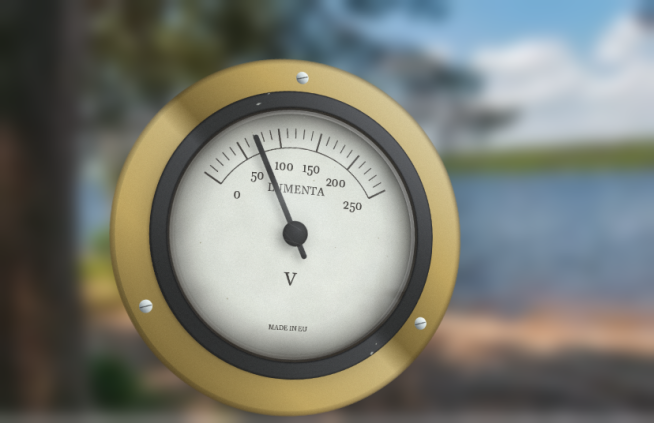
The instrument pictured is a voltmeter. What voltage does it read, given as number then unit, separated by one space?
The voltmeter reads 70 V
